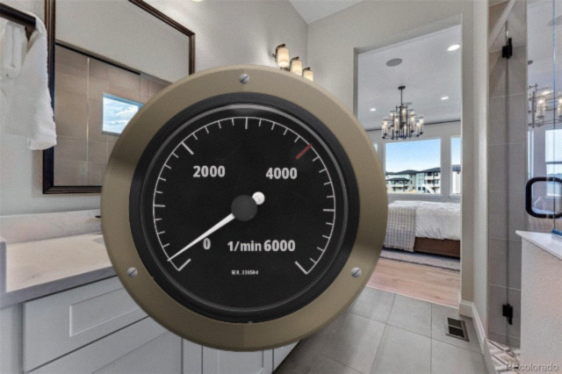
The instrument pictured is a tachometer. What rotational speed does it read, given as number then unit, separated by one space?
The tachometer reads 200 rpm
